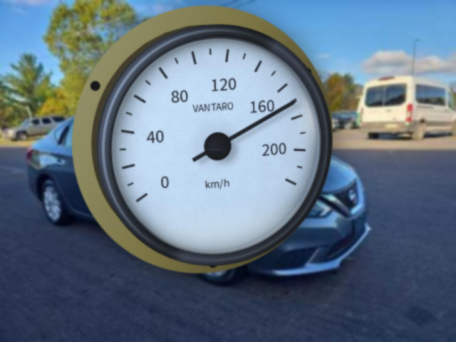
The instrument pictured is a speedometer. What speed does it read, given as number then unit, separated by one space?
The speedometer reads 170 km/h
